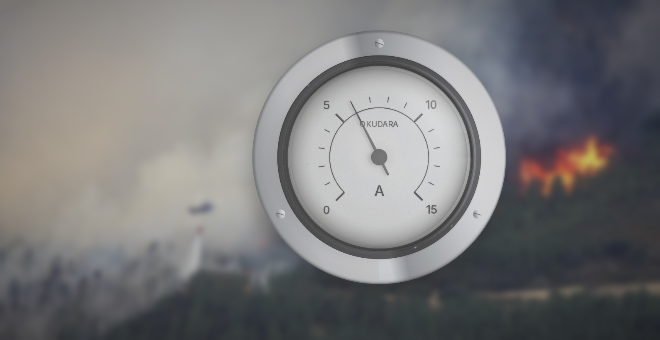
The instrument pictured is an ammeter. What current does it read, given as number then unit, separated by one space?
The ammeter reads 6 A
